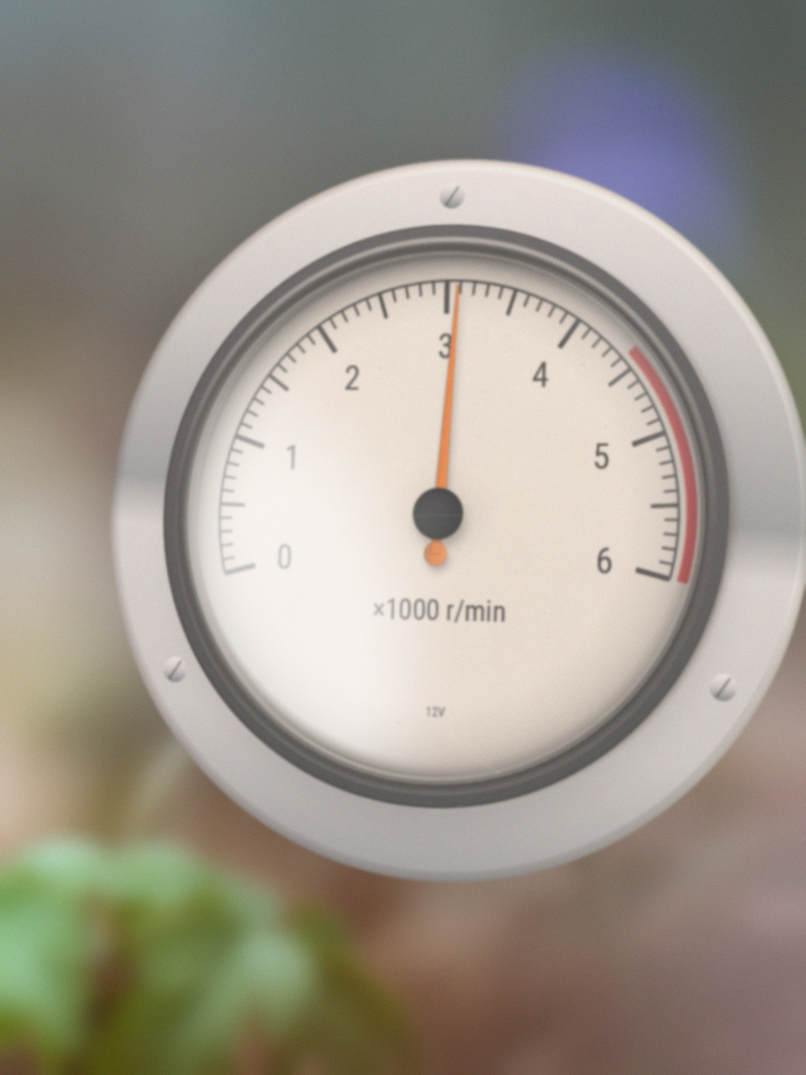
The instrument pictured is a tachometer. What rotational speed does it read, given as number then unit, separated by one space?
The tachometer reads 3100 rpm
